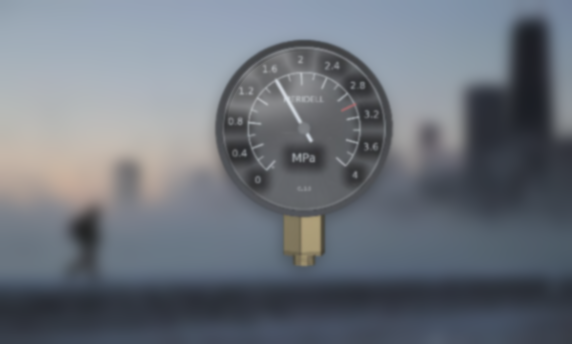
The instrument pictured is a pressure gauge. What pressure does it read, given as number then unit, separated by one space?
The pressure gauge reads 1.6 MPa
